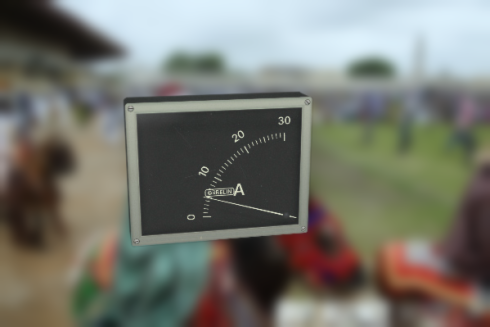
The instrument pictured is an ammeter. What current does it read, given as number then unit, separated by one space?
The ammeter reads 5 A
